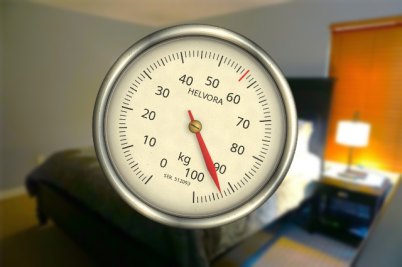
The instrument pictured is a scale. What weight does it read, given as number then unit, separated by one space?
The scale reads 93 kg
